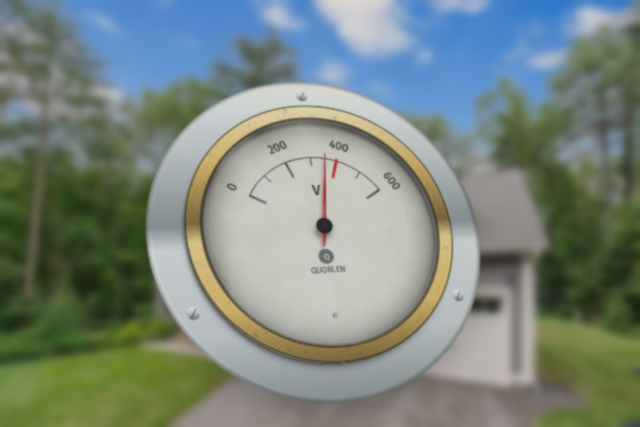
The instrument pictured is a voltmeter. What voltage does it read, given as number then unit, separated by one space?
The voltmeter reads 350 V
